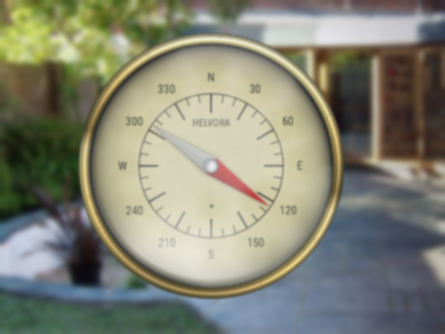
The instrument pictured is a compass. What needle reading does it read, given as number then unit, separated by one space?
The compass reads 125 °
